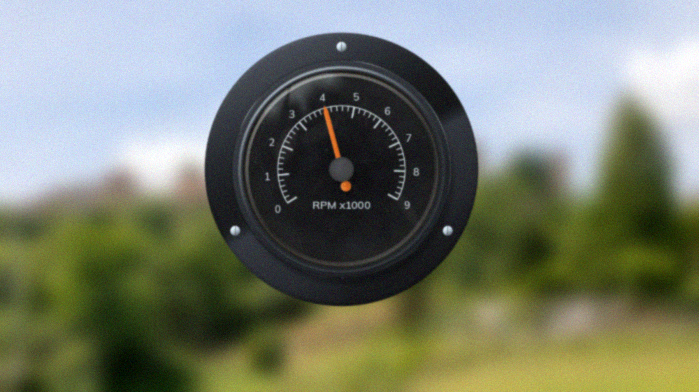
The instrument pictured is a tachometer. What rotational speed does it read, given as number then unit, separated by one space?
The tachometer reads 4000 rpm
